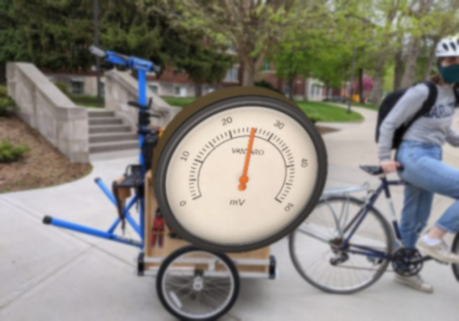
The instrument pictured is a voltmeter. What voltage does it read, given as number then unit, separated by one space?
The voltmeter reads 25 mV
